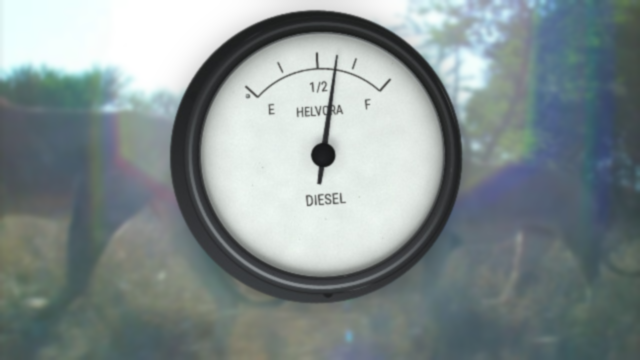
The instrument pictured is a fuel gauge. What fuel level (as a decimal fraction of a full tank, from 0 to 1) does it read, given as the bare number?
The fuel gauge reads 0.625
